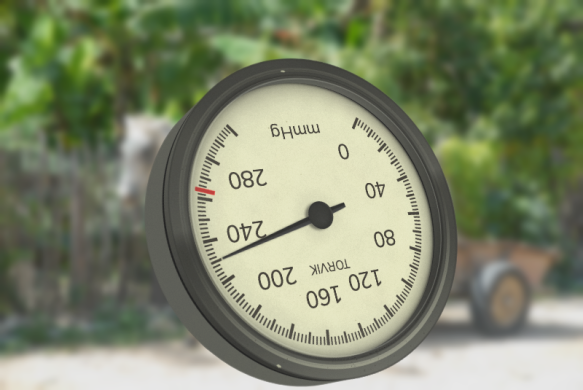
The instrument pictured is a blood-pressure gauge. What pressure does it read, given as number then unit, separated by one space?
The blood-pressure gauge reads 230 mmHg
